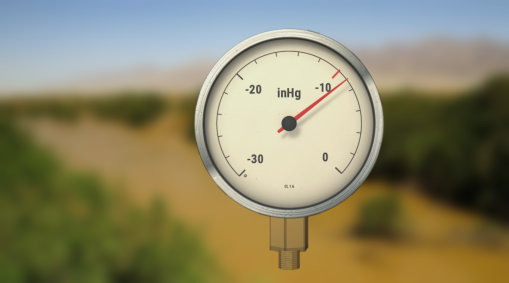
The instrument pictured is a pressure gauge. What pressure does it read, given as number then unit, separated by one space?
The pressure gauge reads -9 inHg
